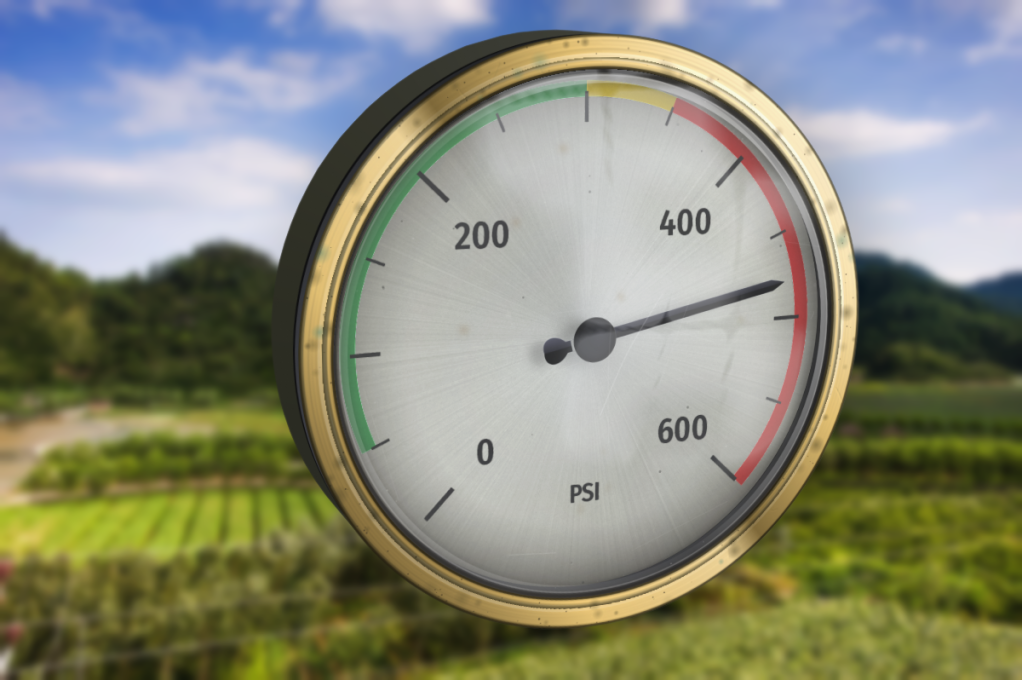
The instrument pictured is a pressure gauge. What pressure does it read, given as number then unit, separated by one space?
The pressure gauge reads 475 psi
